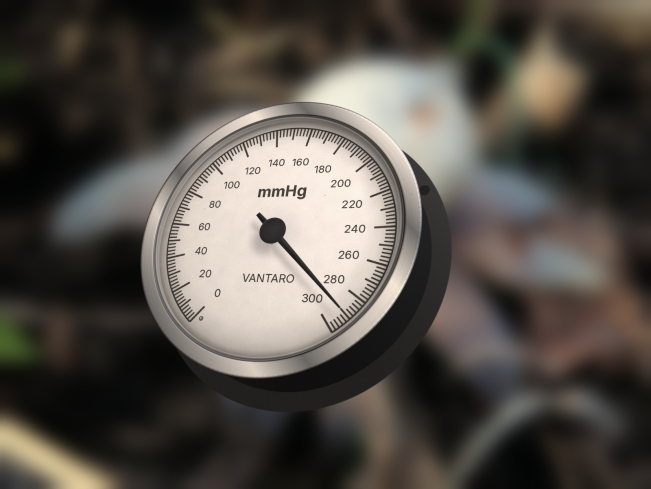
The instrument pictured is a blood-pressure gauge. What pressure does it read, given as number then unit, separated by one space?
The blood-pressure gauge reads 290 mmHg
